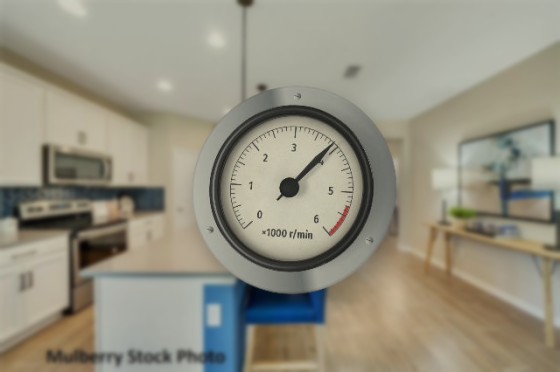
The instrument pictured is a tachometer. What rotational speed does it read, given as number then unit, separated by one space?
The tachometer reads 3900 rpm
